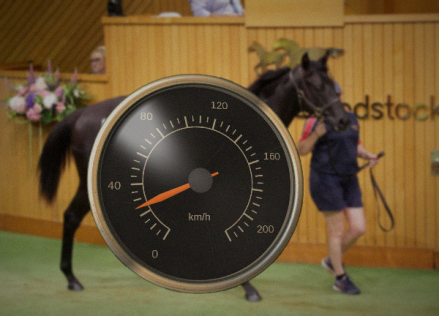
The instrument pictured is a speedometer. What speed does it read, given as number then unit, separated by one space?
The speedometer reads 25 km/h
